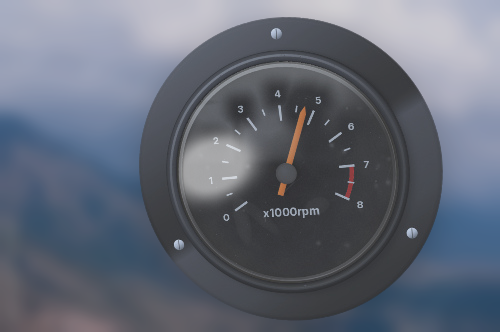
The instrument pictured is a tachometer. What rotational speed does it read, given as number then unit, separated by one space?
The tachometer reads 4750 rpm
